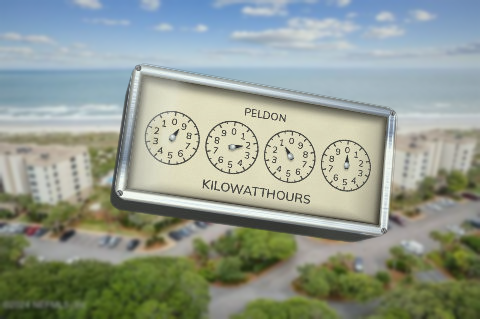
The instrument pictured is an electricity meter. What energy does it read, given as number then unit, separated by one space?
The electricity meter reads 9210 kWh
